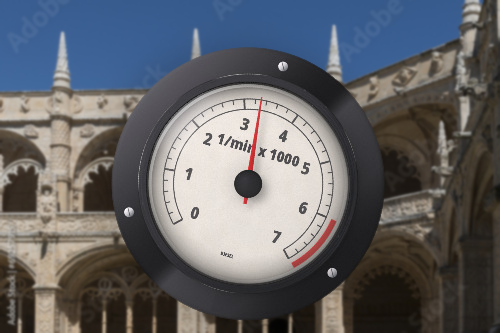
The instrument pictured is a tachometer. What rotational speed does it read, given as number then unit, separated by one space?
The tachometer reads 3300 rpm
